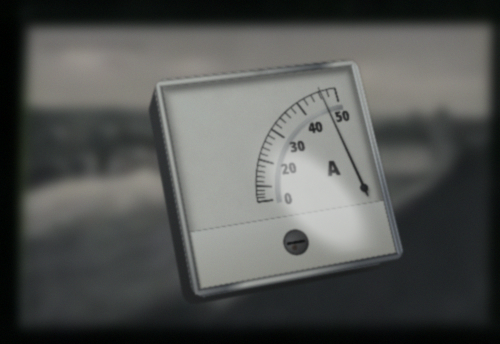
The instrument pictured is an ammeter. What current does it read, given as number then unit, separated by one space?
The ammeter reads 46 A
